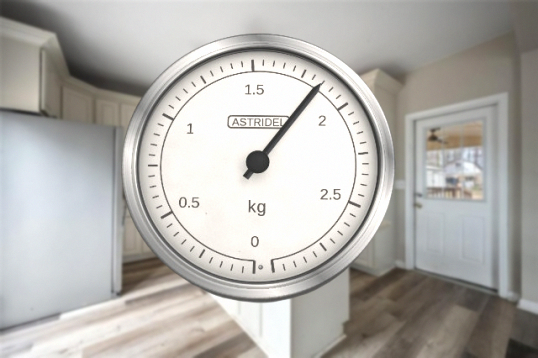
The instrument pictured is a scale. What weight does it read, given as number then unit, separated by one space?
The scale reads 1.85 kg
